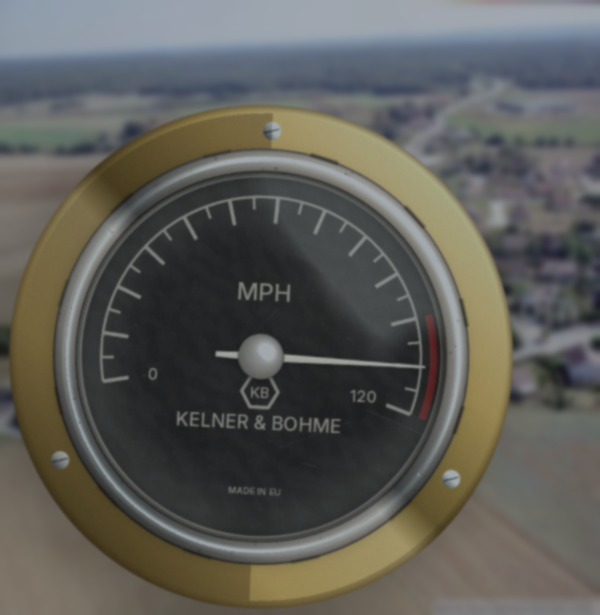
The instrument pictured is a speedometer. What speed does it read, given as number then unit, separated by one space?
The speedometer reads 110 mph
